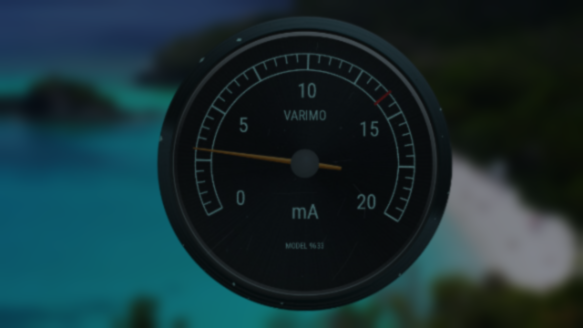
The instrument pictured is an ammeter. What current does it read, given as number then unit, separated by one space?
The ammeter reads 3 mA
